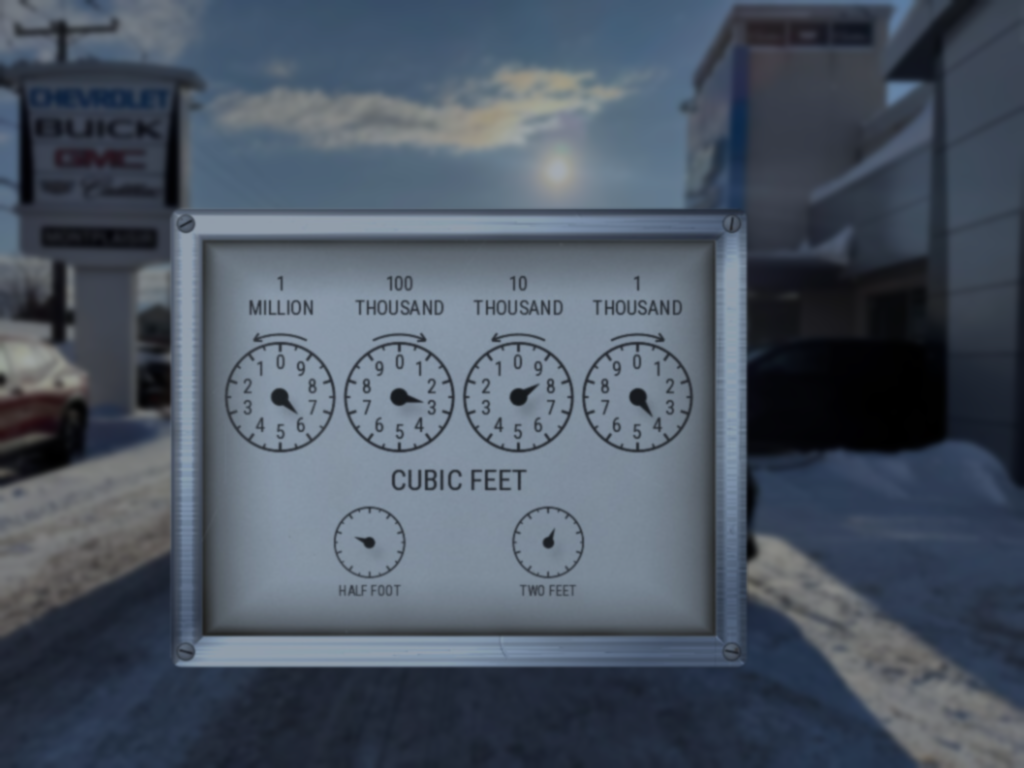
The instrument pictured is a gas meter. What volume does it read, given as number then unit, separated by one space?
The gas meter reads 628400 ft³
